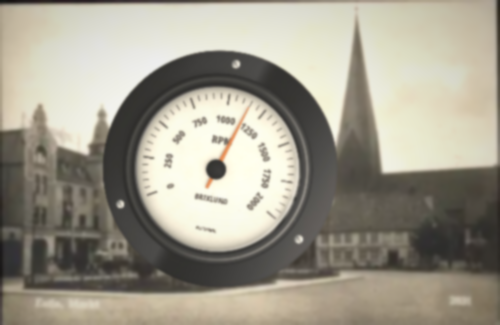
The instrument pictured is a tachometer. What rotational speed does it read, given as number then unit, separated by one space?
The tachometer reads 1150 rpm
